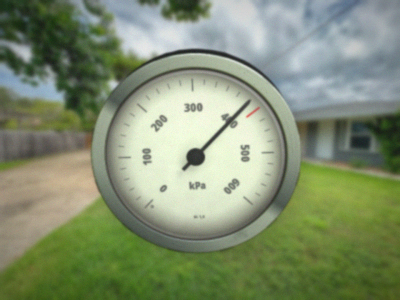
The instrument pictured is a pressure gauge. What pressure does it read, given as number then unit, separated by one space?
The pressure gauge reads 400 kPa
